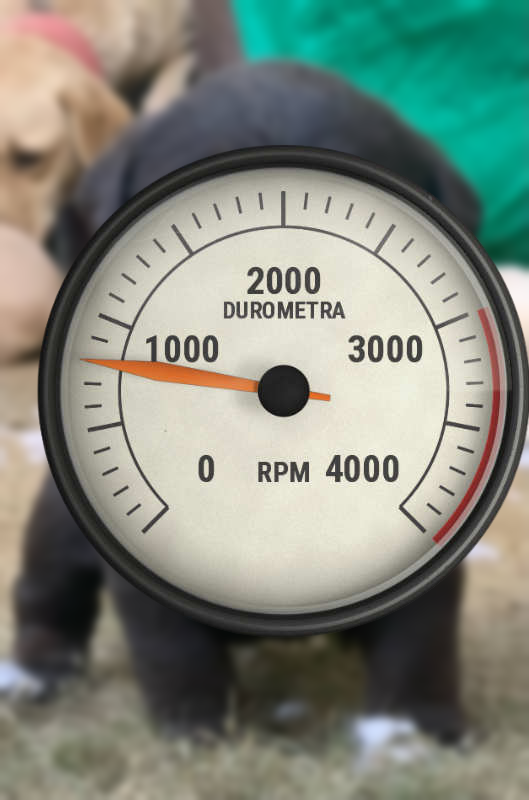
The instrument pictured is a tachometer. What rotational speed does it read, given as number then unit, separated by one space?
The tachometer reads 800 rpm
